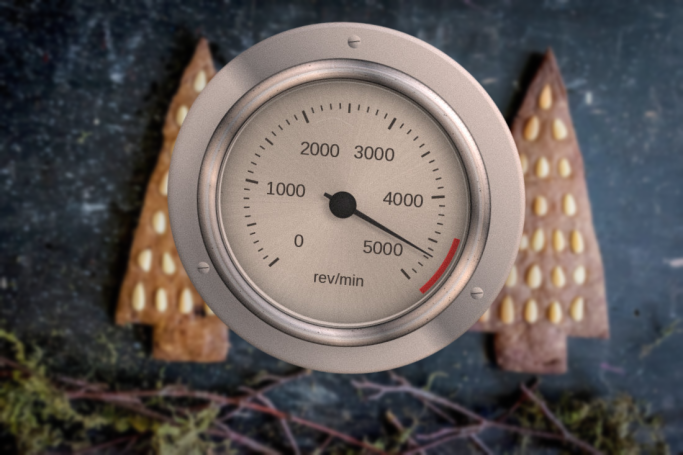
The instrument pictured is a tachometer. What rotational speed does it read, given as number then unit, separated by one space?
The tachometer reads 4650 rpm
